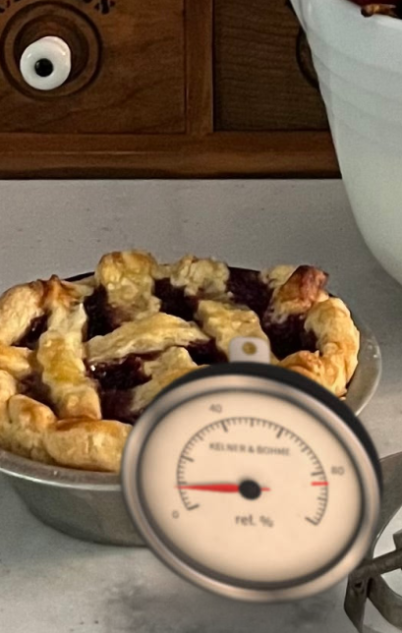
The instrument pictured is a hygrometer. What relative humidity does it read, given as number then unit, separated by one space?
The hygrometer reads 10 %
